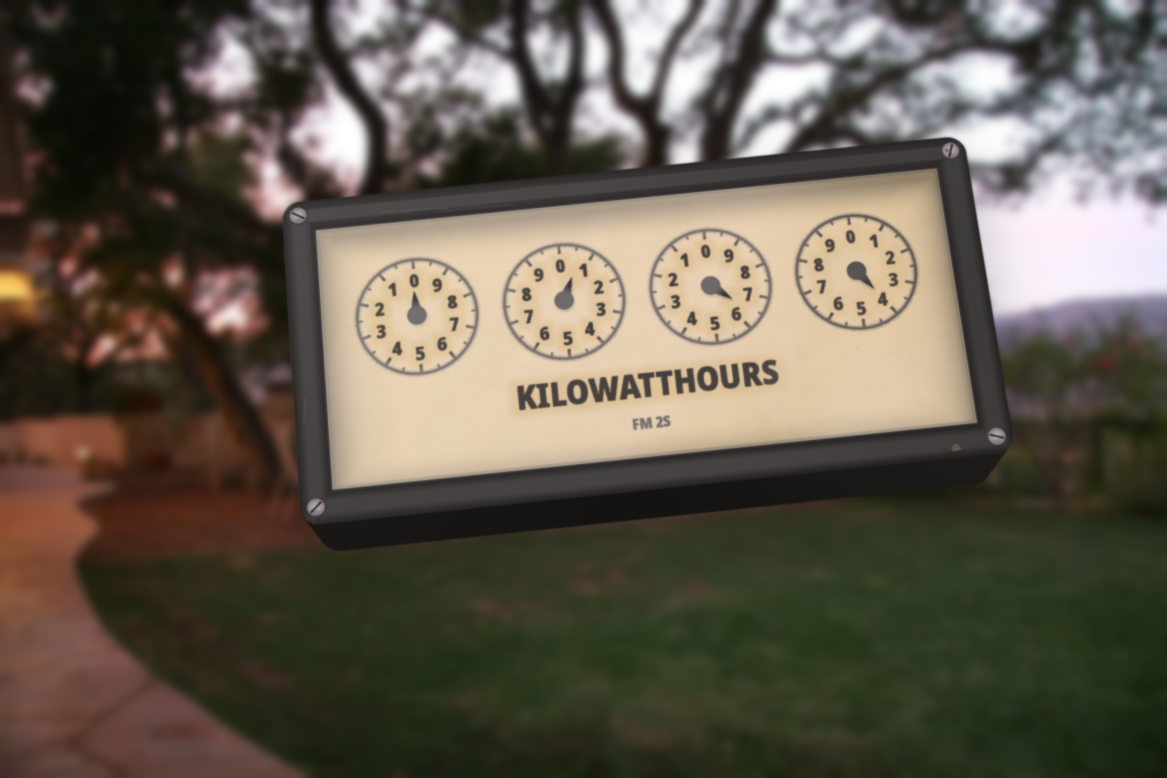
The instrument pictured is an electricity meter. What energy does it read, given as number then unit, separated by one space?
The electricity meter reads 64 kWh
